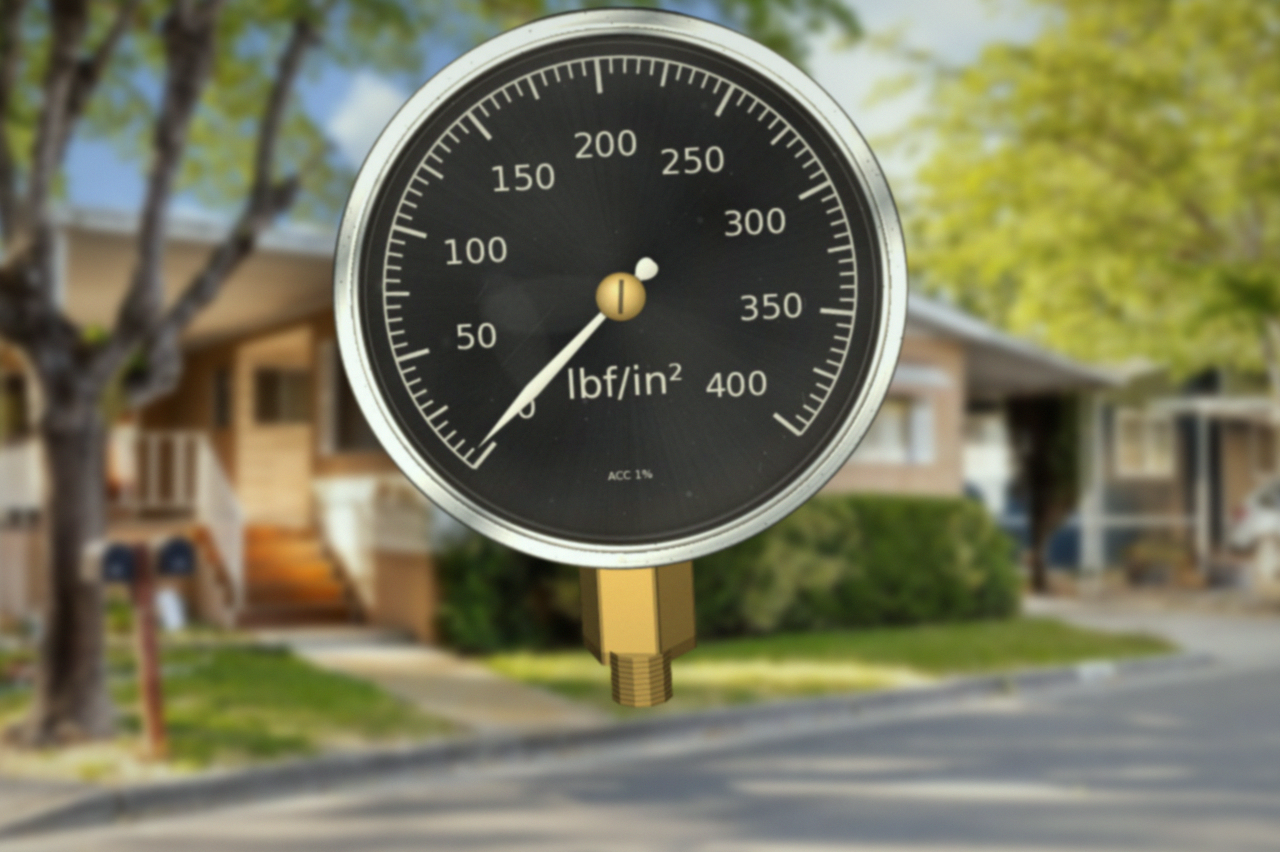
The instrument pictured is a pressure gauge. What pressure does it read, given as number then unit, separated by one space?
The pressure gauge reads 5 psi
